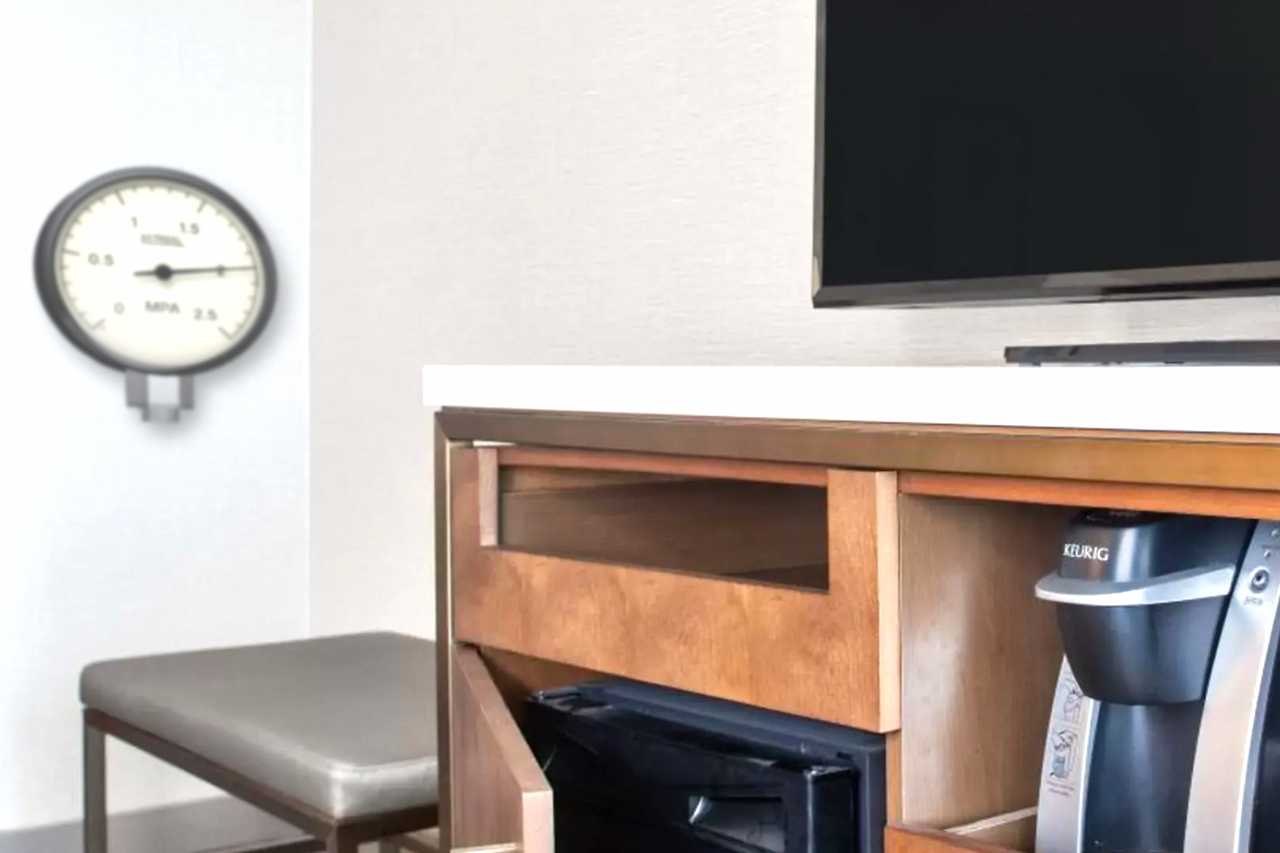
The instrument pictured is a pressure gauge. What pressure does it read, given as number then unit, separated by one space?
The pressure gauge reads 2 MPa
